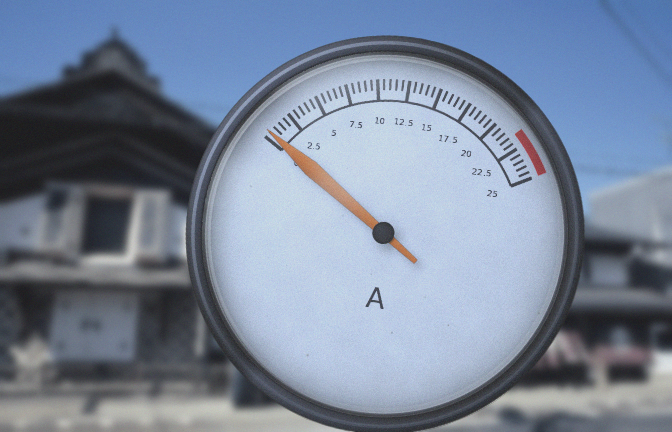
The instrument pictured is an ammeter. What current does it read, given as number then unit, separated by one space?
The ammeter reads 0.5 A
